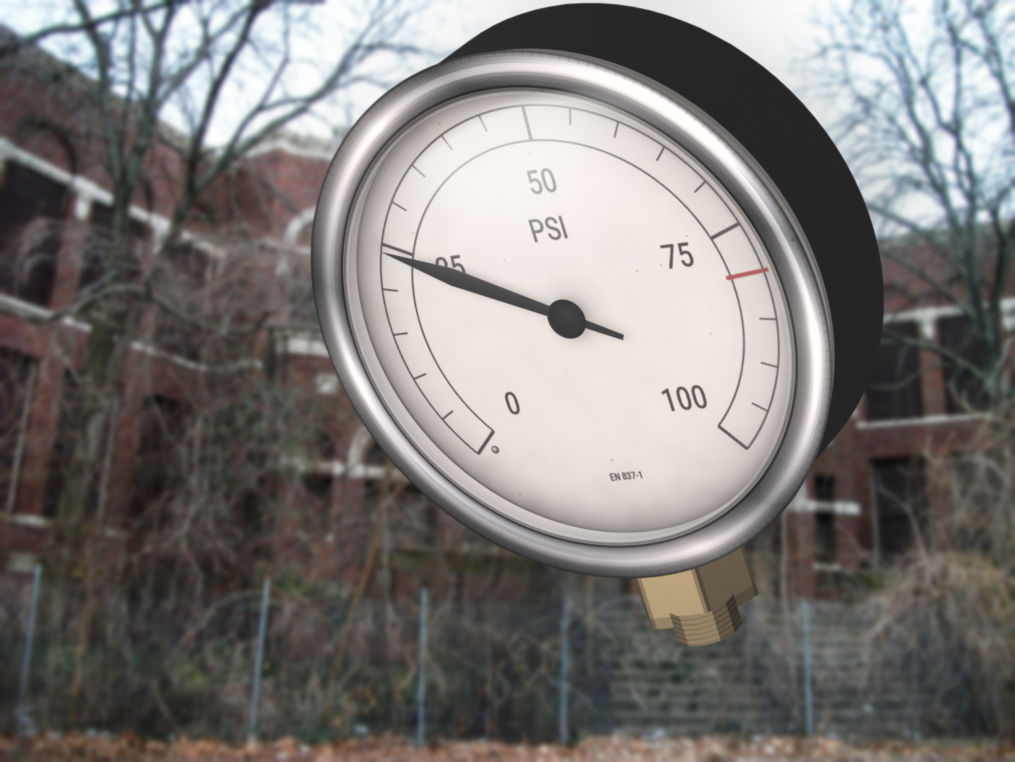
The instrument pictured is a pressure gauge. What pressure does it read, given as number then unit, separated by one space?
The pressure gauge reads 25 psi
